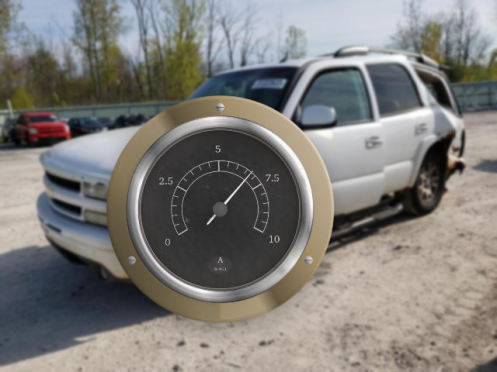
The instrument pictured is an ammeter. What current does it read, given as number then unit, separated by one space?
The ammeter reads 6.75 A
